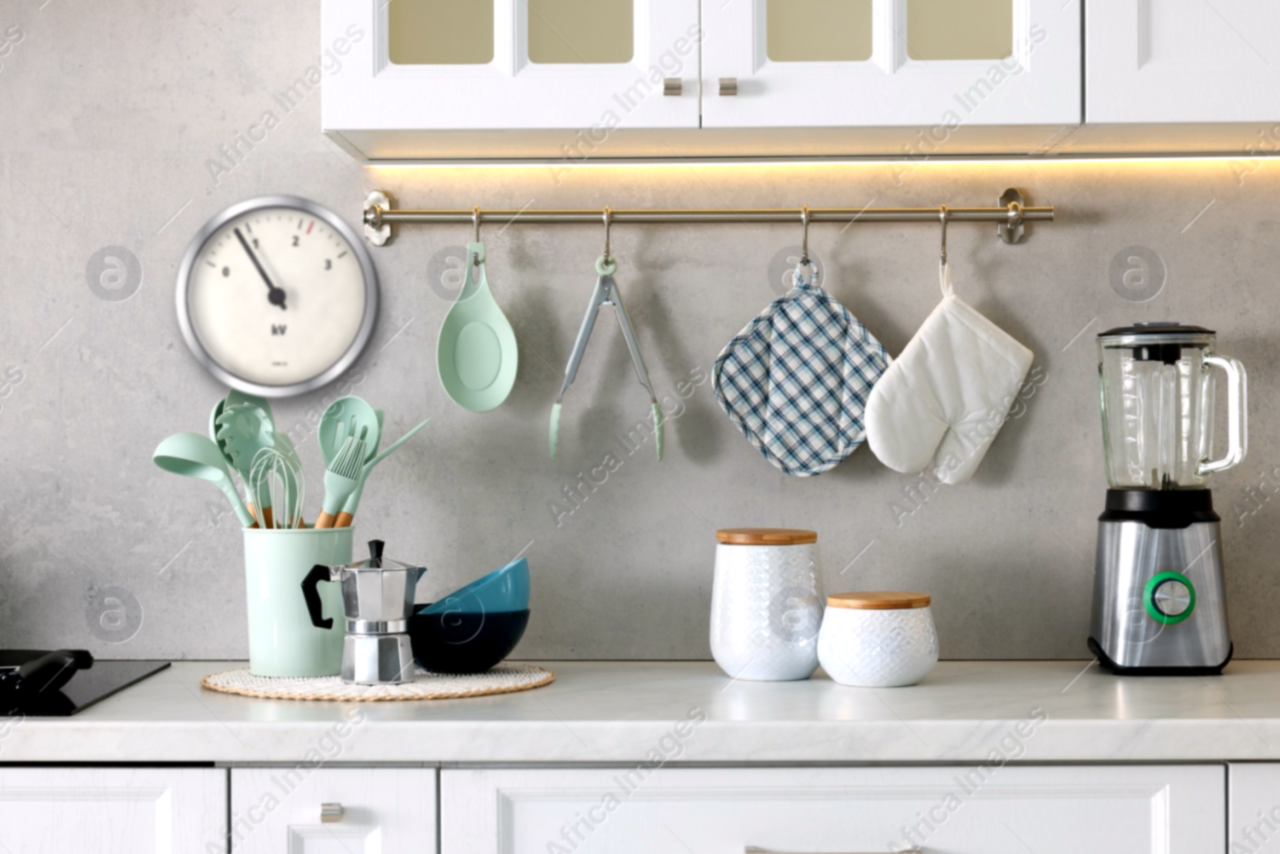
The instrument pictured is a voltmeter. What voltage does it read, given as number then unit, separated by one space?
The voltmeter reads 0.8 kV
